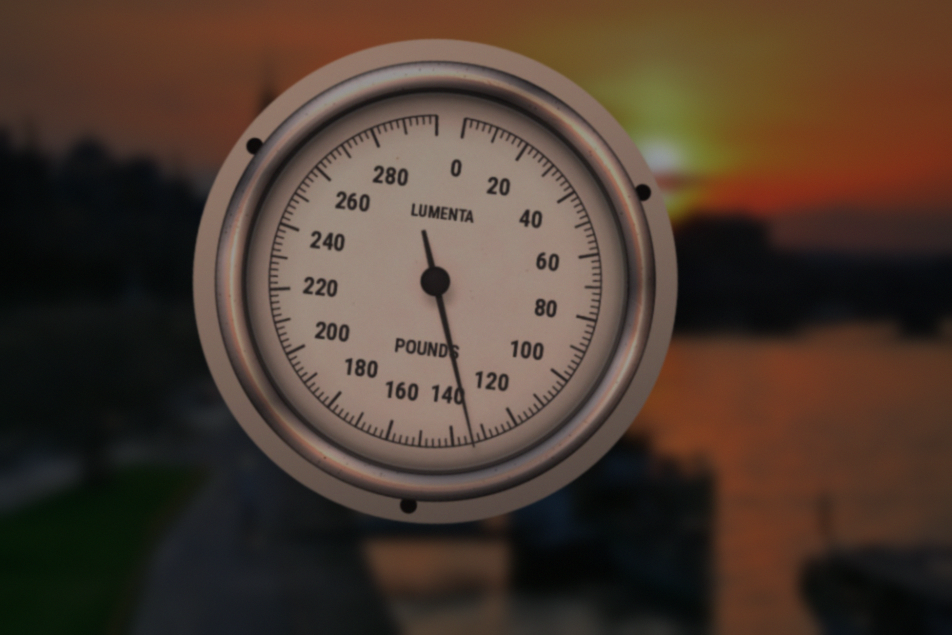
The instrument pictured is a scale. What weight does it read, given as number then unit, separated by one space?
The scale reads 134 lb
